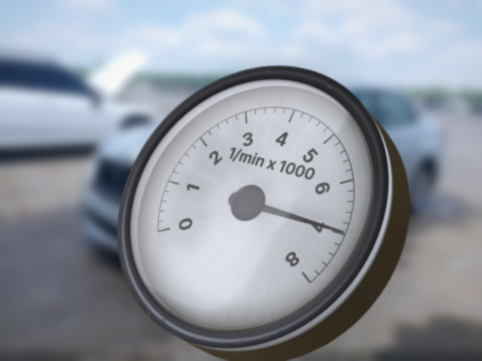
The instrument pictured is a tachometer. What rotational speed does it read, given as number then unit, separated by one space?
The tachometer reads 7000 rpm
